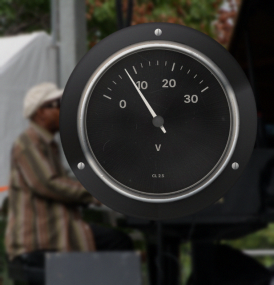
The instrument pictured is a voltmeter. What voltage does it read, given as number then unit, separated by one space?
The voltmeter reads 8 V
